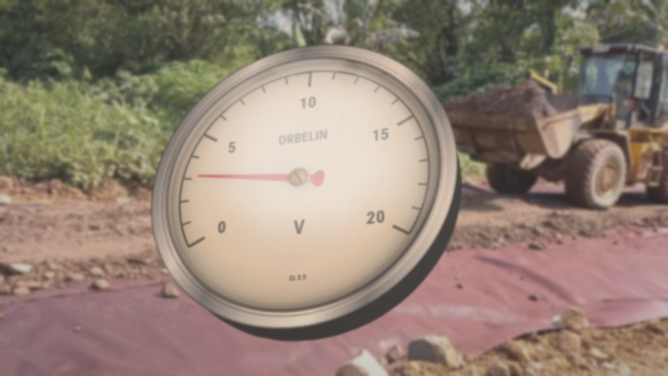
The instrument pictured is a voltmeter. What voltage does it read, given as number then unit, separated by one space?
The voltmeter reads 3 V
